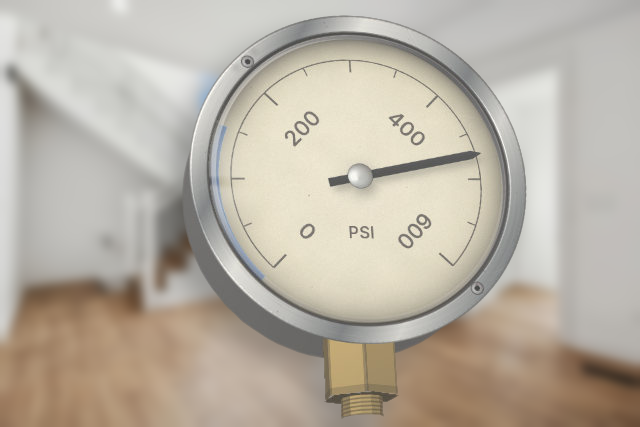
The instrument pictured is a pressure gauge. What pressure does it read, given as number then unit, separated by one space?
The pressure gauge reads 475 psi
